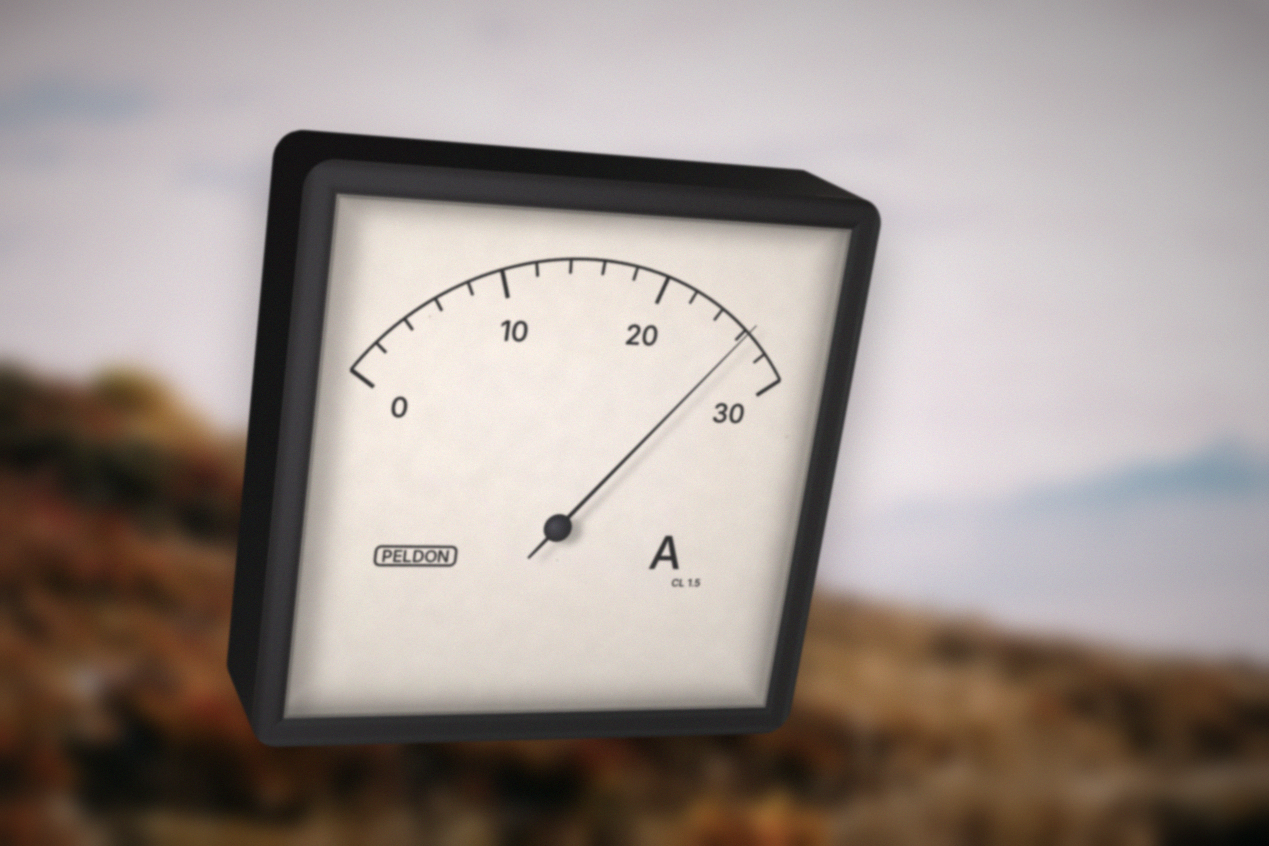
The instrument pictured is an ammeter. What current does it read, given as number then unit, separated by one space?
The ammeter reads 26 A
